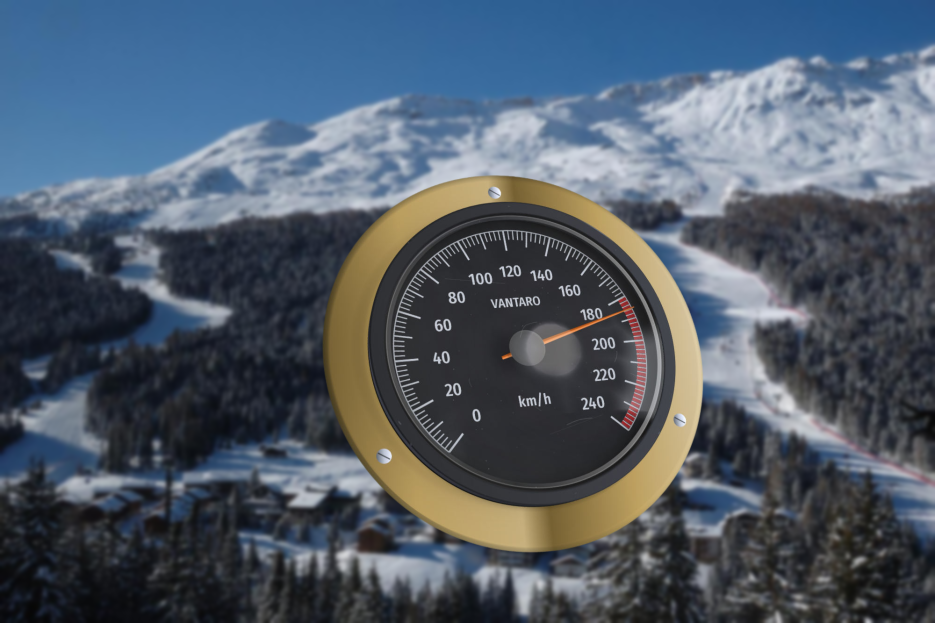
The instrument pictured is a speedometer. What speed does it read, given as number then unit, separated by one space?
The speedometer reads 186 km/h
